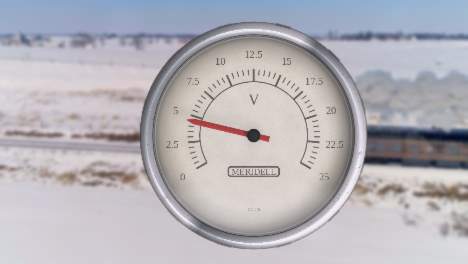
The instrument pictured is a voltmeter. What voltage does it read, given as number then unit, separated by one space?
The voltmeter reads 4.5 V
